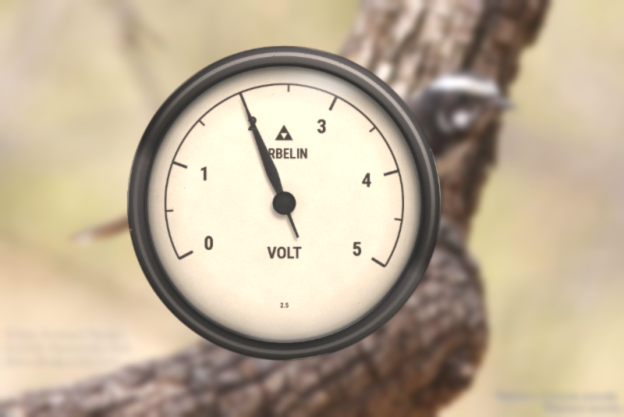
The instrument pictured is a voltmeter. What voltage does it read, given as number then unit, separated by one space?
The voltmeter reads 2 V
